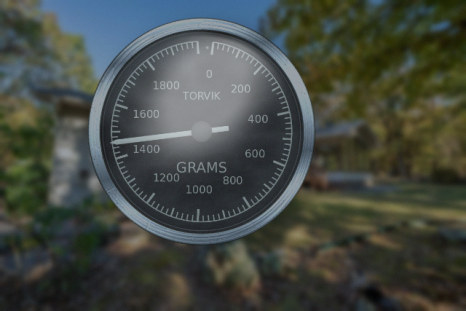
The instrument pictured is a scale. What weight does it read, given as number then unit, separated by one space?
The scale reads 1460 g
